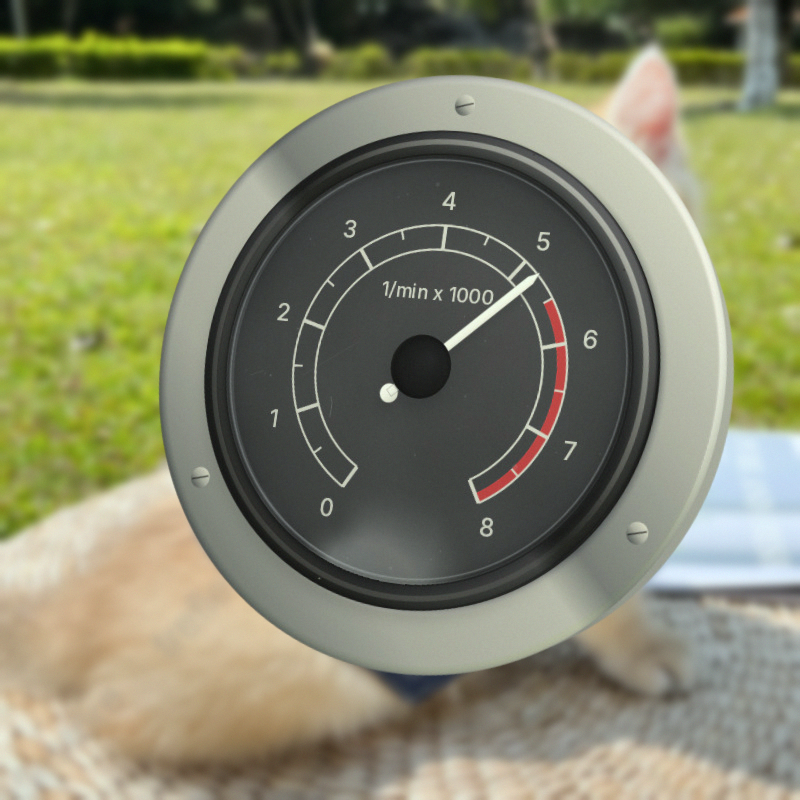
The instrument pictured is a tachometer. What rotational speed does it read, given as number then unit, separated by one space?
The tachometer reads 5250 rpm
